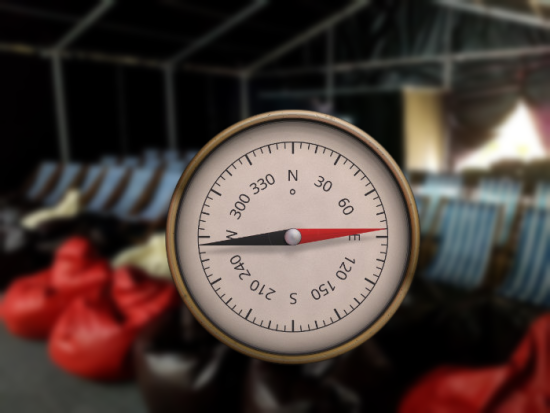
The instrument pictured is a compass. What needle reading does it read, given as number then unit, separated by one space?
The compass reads 85 °
